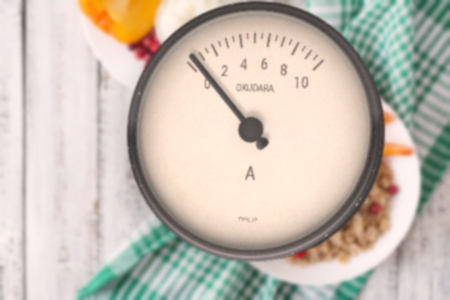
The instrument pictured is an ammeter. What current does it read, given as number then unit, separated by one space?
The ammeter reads 0.5 A
